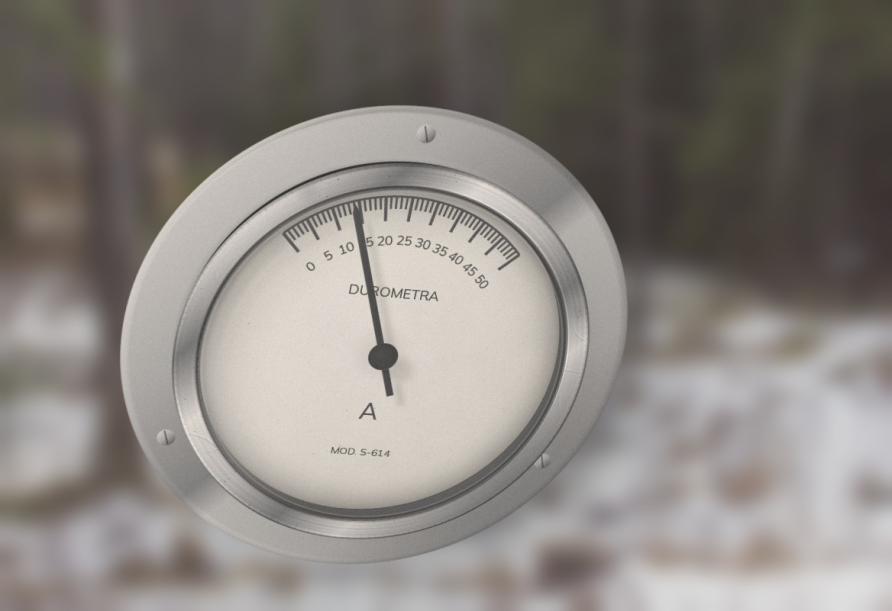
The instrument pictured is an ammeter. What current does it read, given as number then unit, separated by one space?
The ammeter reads 14 A
